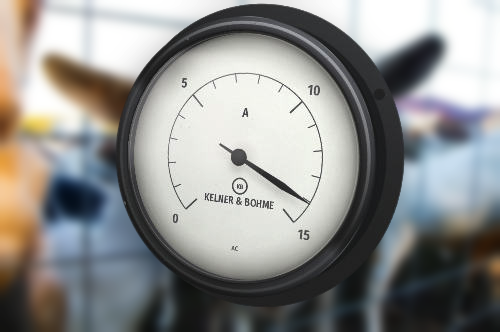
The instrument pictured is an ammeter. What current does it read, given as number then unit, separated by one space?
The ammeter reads 14 A
